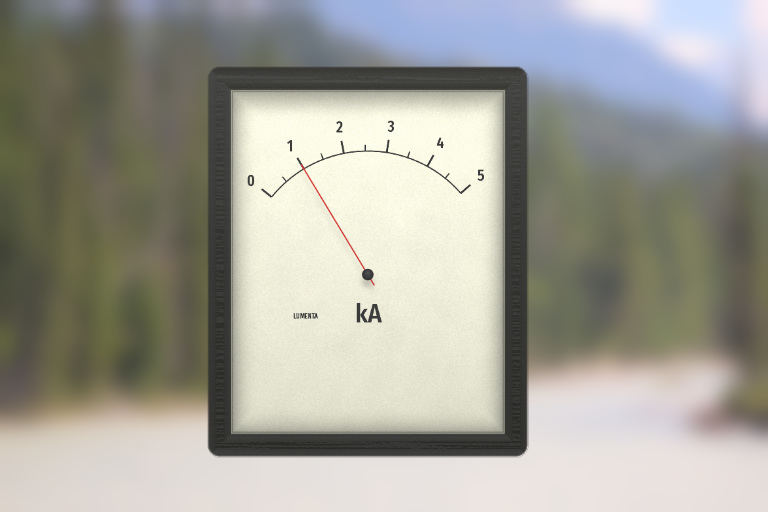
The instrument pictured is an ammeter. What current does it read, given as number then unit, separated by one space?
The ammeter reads 1 kA
